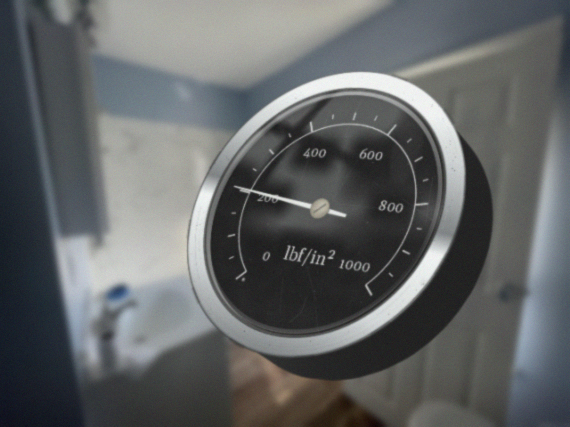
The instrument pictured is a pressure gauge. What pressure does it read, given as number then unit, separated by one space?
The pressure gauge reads 200 psi
